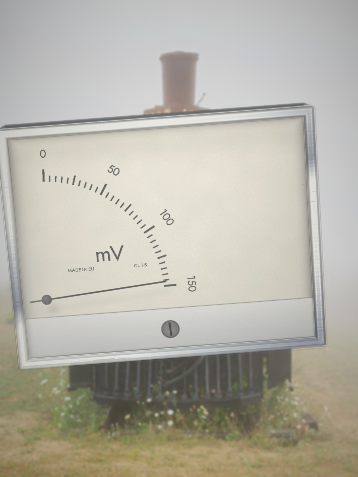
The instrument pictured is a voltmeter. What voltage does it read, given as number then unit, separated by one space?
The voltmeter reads 145 mV
